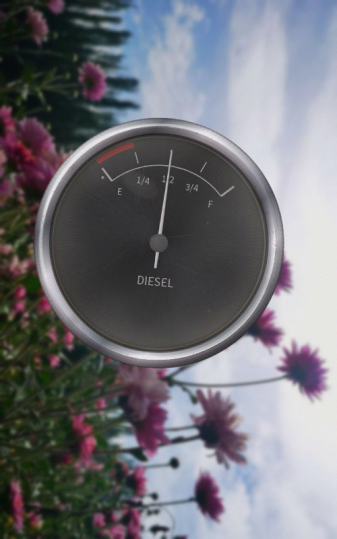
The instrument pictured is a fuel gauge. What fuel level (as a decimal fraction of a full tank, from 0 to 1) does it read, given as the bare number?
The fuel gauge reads 0.5
